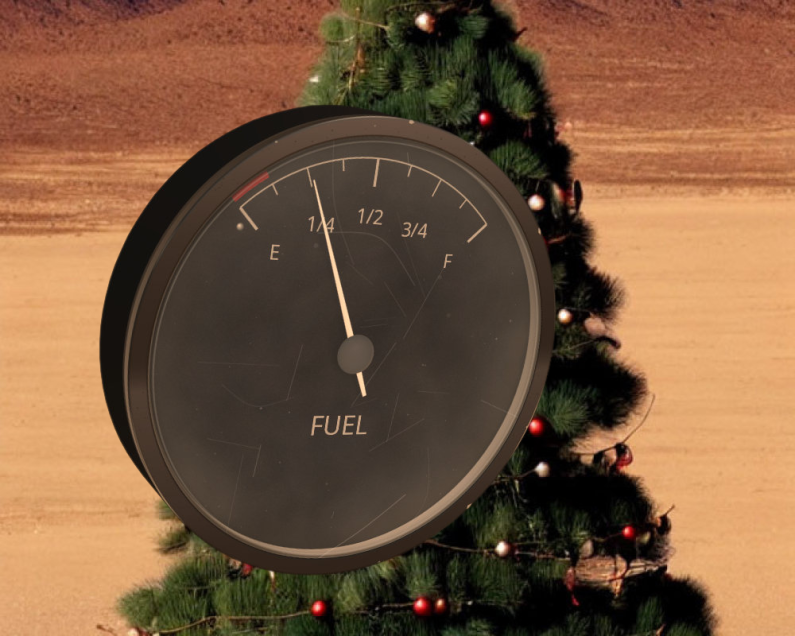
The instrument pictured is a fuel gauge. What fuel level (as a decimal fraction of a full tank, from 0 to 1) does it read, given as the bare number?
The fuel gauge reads 0.25
